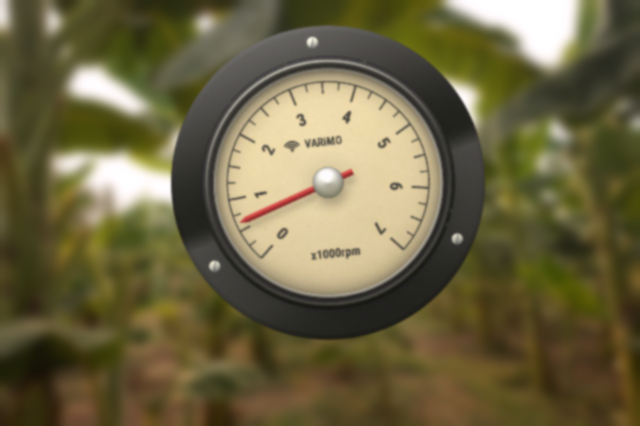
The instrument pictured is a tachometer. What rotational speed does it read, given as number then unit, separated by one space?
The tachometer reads 625 rpm
